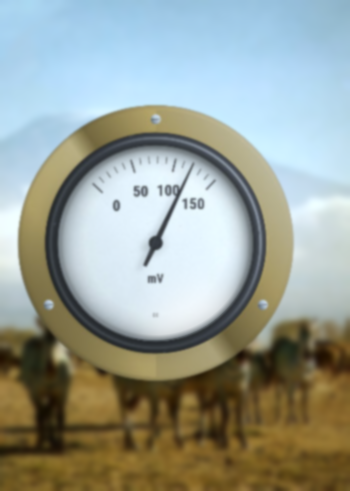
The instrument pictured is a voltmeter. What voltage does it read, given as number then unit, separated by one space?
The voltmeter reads 120 mV
